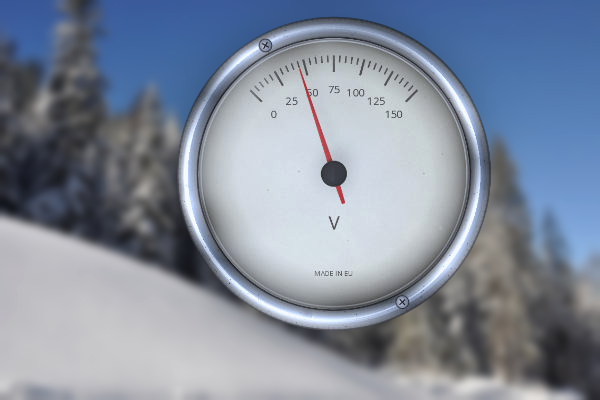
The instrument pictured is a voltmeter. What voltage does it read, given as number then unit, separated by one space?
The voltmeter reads 45 V
